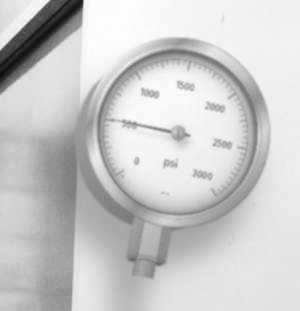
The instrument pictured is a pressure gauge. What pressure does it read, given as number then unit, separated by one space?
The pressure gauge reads 500 psi
